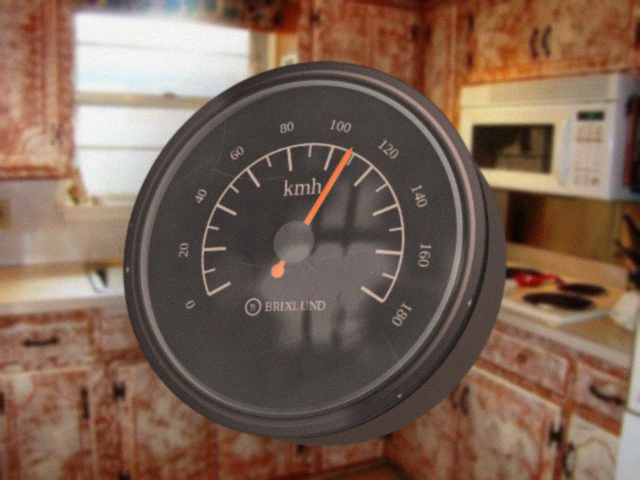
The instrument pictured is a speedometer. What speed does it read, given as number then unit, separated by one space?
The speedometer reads 110 km/h
